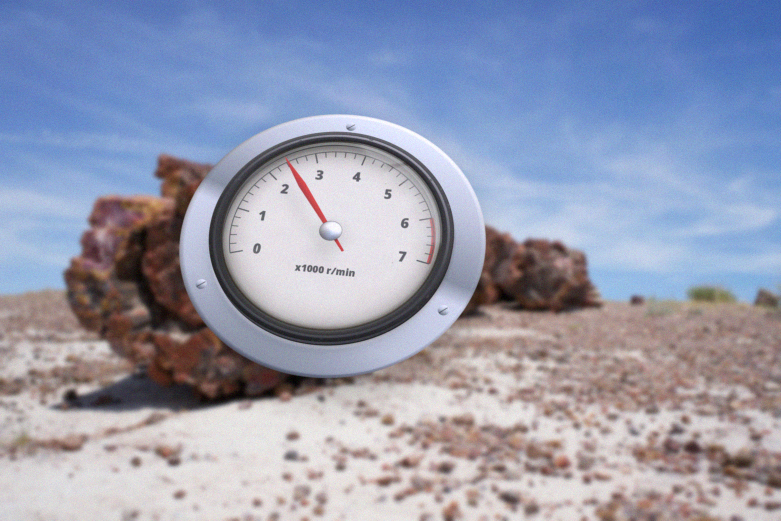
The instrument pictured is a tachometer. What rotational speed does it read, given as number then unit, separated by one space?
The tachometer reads 2400 rpm
